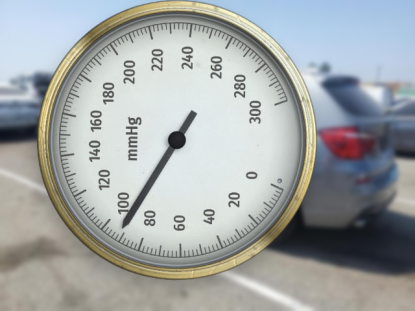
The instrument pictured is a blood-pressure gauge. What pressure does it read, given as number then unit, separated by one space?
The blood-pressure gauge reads 92 mmHg
